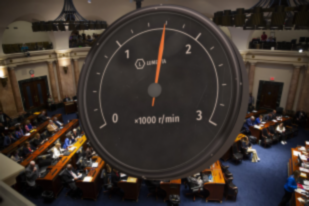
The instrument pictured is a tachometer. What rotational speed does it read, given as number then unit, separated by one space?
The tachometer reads 1600 rpm
